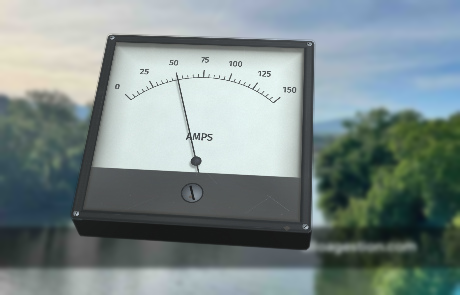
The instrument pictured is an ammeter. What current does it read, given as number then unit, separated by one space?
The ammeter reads 50 A
